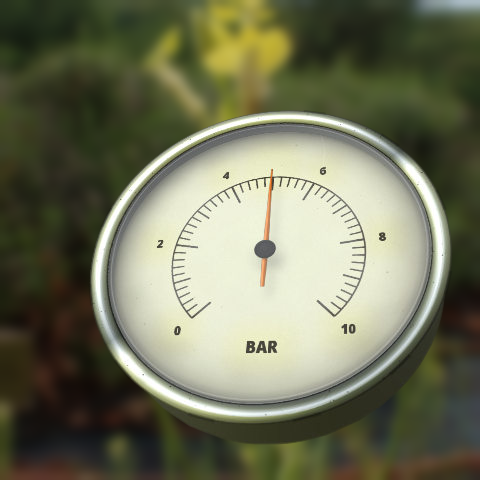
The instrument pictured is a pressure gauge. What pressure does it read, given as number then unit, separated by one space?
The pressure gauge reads 5 bar
